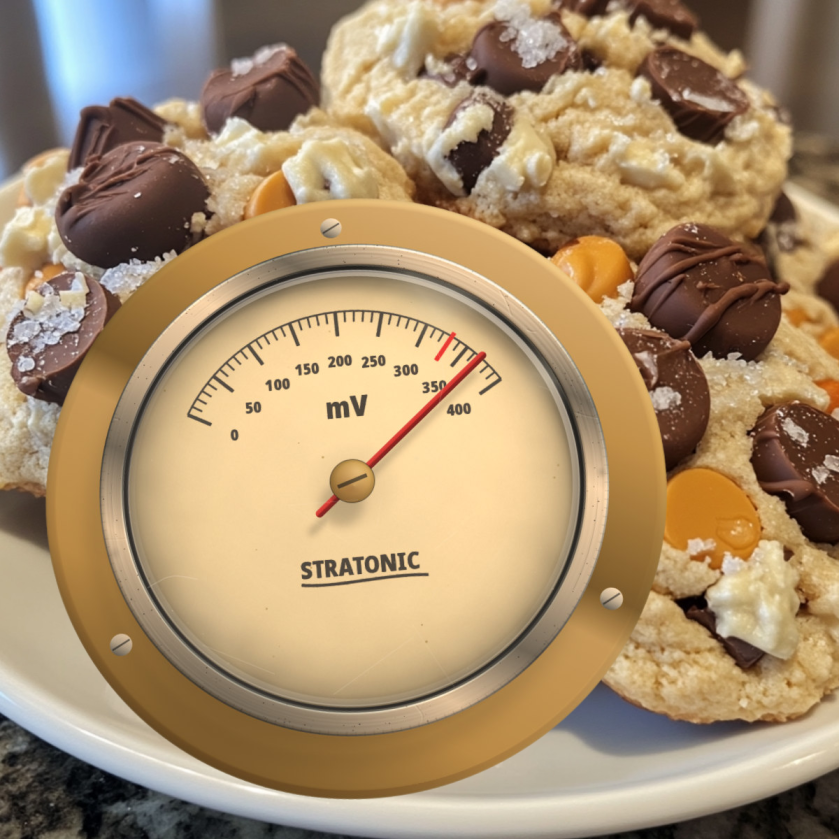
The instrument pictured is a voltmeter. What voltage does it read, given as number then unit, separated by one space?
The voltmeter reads 370 mV
